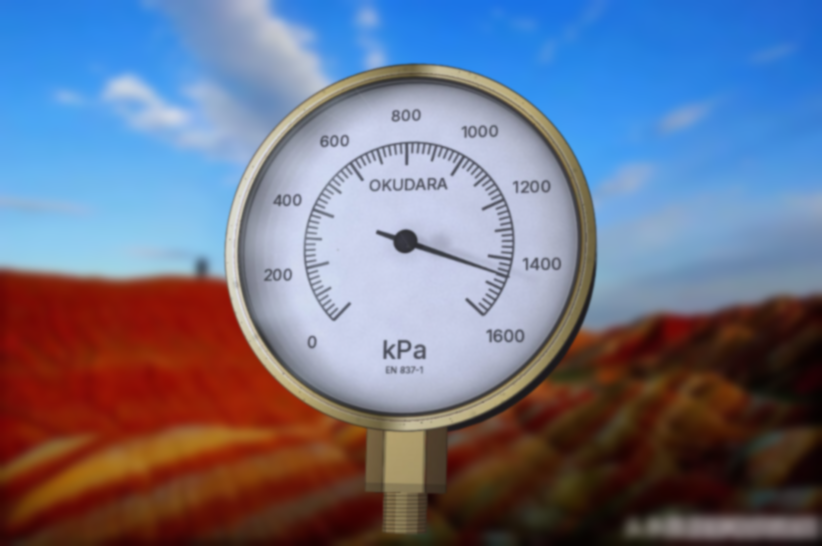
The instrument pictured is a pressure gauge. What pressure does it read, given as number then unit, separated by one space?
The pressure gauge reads 1460 kPa
